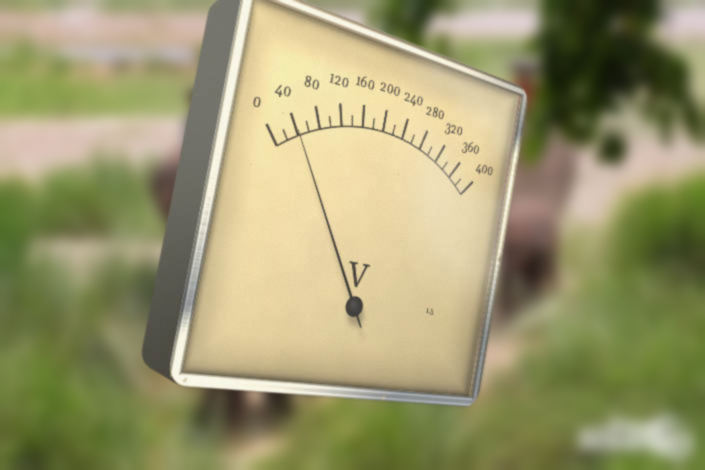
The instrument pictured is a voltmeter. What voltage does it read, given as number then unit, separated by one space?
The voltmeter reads 40 V
